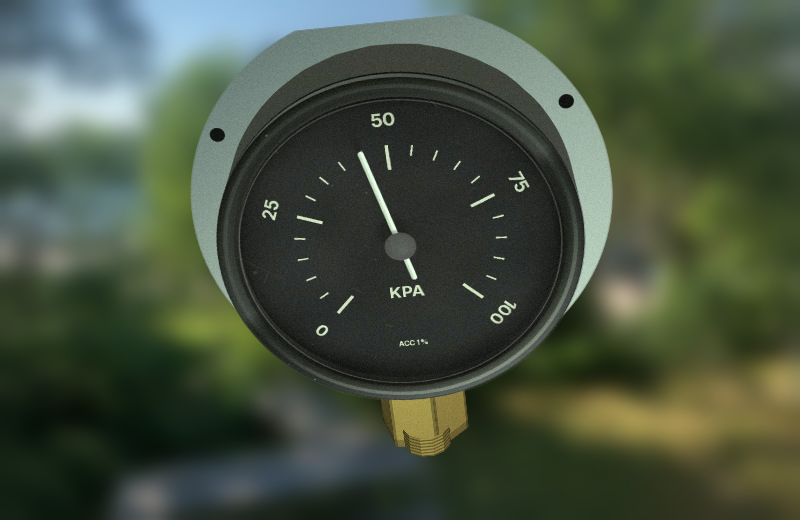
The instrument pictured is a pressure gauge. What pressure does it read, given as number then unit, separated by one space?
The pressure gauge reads 45 kPa
